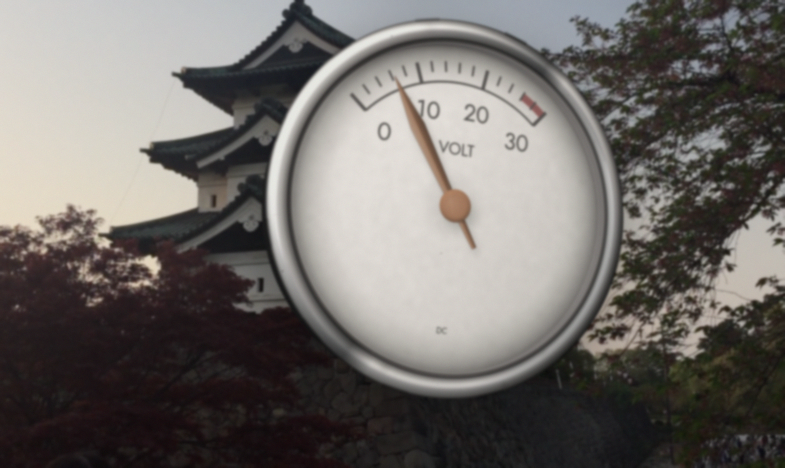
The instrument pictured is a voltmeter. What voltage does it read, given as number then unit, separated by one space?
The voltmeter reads 6 V
